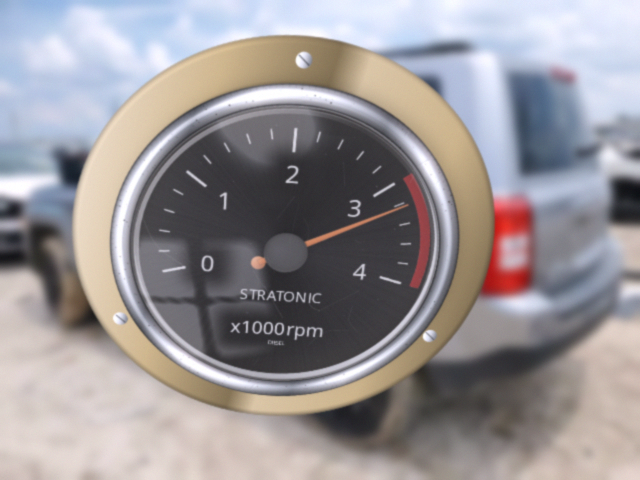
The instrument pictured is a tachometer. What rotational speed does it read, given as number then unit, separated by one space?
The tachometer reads 3200 rpm
